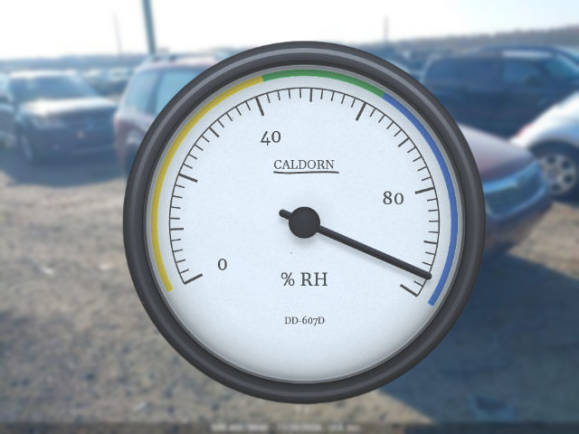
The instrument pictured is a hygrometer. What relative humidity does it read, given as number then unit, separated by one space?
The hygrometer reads 96 %
